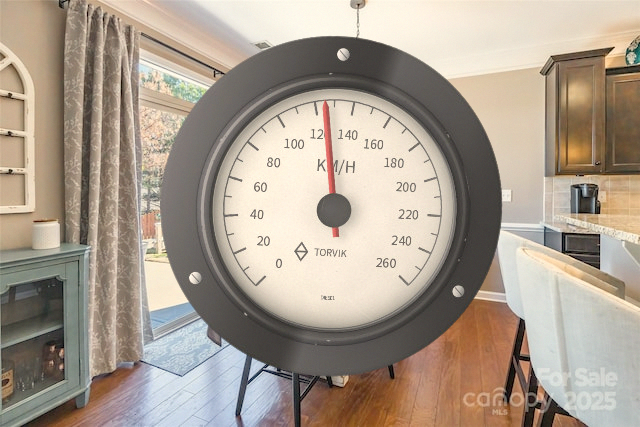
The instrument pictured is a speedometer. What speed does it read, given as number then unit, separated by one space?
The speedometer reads 125 km/h
